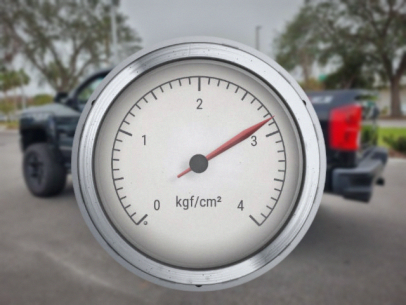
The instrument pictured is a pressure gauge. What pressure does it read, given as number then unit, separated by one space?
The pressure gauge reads 2.85 kg/cm²
